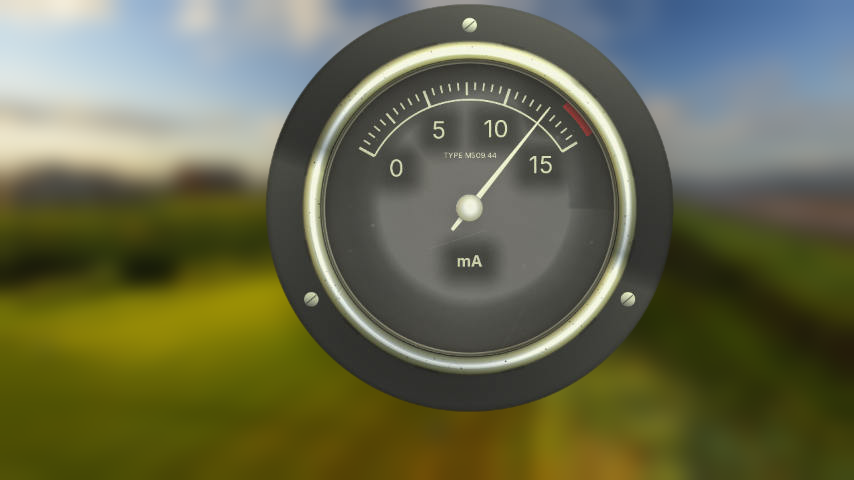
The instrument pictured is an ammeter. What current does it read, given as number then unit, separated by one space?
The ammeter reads 12.5 mA
